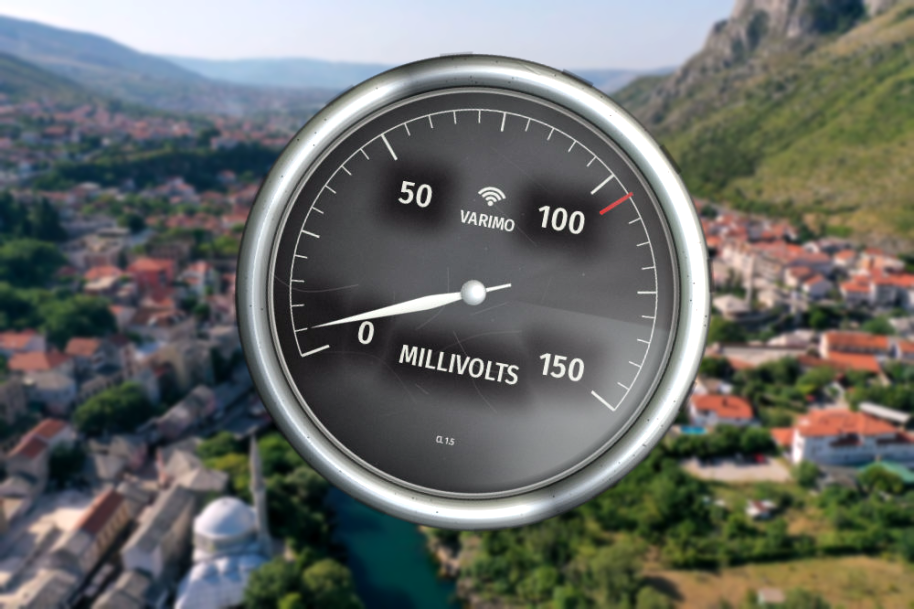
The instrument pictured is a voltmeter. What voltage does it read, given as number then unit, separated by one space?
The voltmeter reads 5 mV
